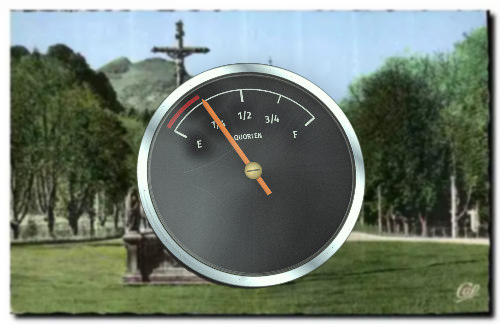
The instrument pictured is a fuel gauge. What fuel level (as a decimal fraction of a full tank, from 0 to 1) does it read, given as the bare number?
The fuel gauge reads 0.25
